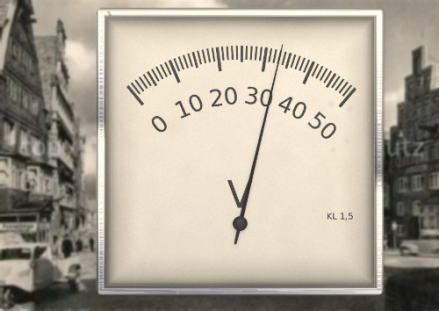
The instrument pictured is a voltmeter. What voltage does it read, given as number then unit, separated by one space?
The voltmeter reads 33 V
